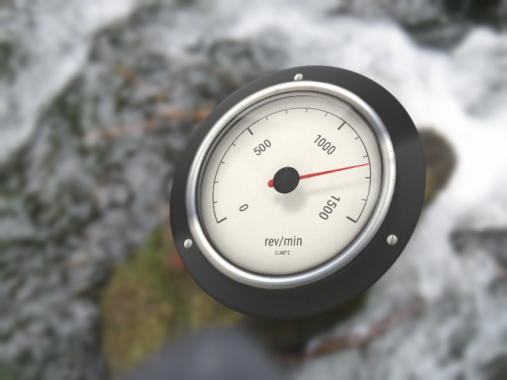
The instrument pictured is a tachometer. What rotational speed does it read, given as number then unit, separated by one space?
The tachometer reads 1250 rpm
